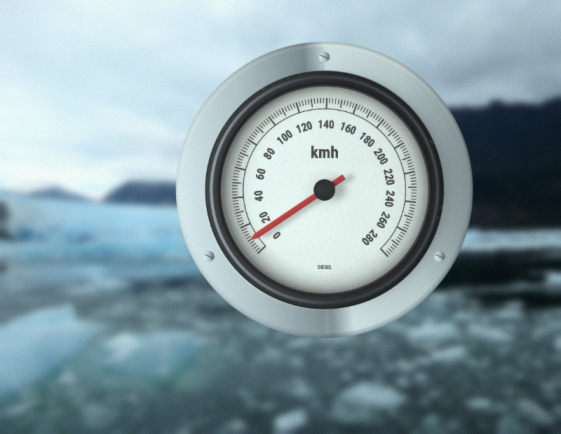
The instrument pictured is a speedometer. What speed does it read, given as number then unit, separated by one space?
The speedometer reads 10 km/h
